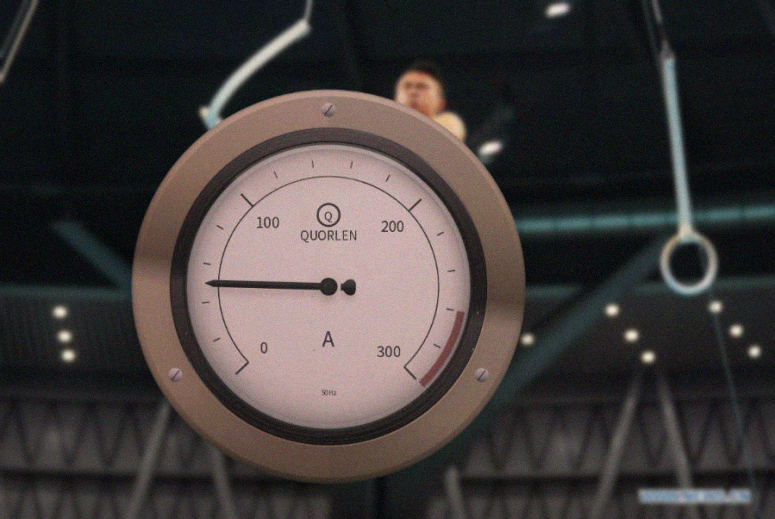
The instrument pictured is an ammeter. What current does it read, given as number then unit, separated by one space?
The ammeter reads 50 A
